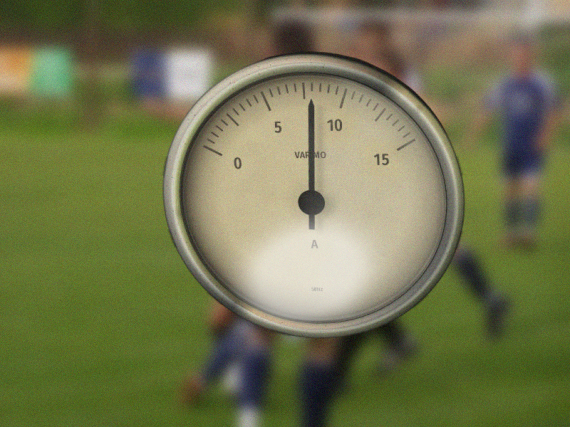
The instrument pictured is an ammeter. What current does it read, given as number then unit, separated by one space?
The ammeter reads 8 A
